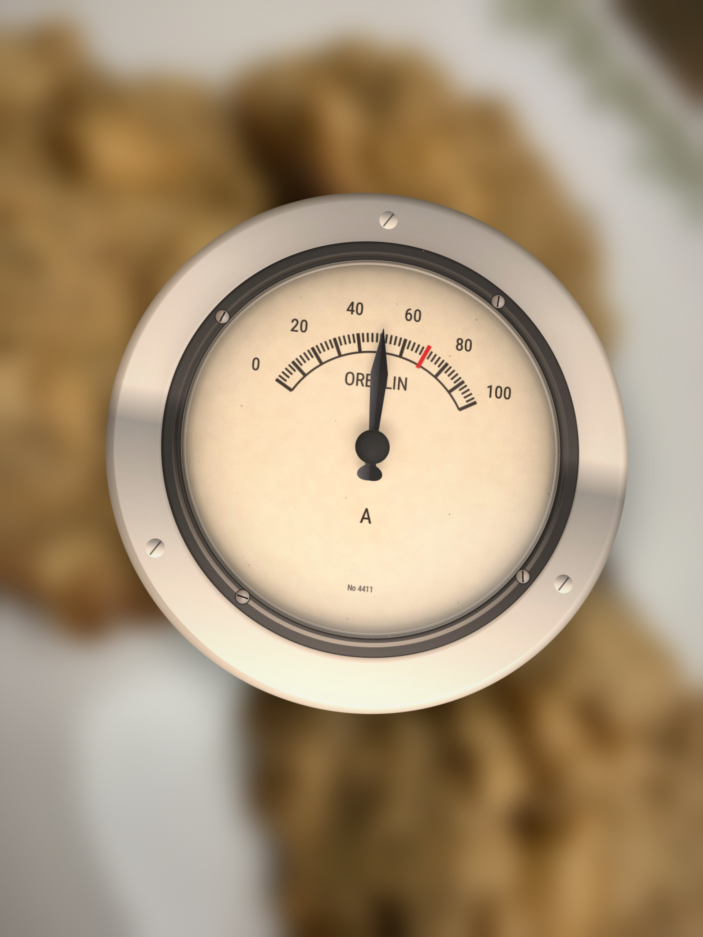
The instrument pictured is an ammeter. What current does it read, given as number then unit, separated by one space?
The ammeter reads 50 A
